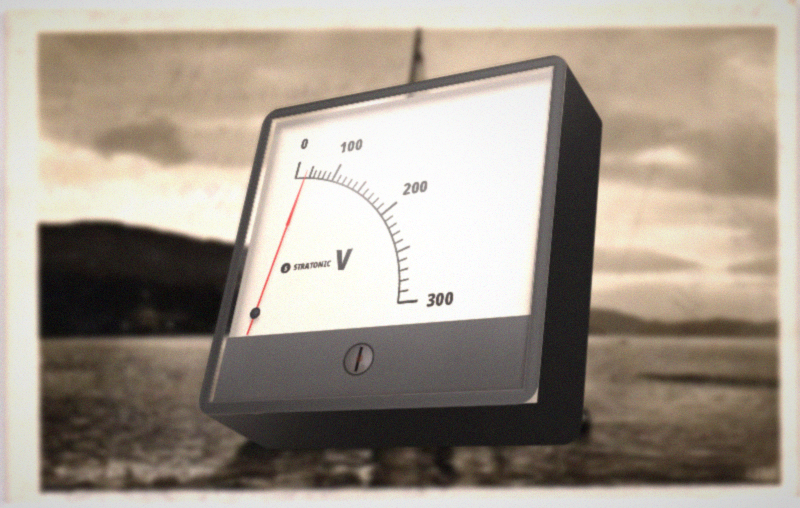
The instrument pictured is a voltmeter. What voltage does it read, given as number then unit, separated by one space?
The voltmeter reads 50 V
